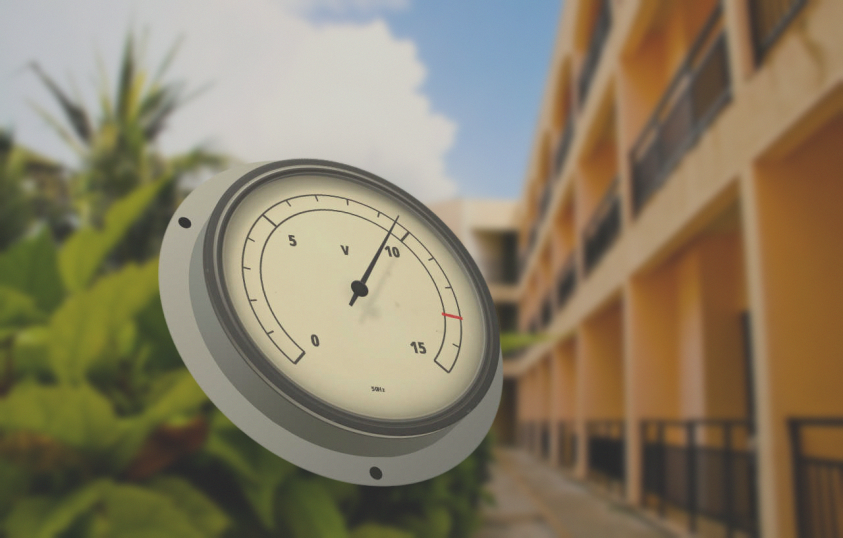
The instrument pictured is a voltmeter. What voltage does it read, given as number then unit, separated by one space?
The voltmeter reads 9.5 V
